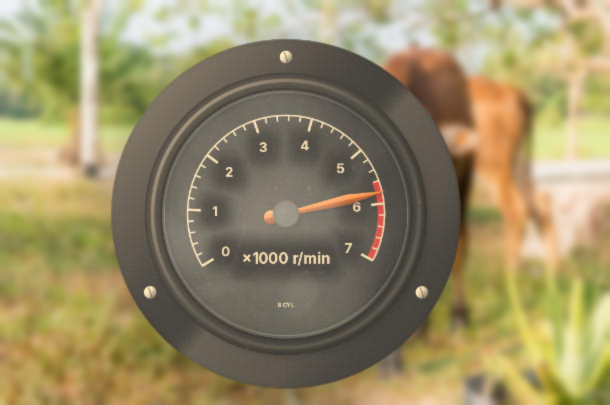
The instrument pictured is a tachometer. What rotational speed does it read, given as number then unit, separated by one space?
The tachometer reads 5800 rpm
